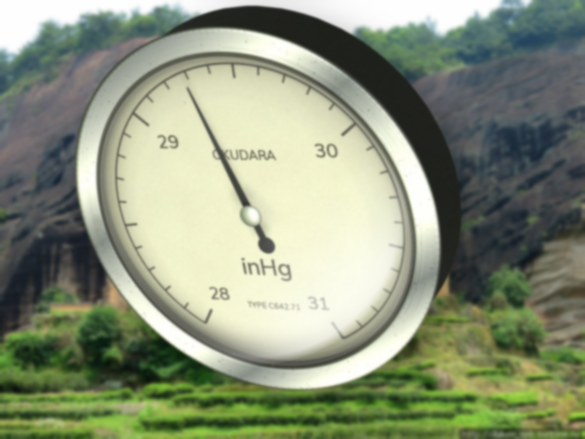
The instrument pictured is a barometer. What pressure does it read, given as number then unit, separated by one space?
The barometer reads 29.3 inHg
